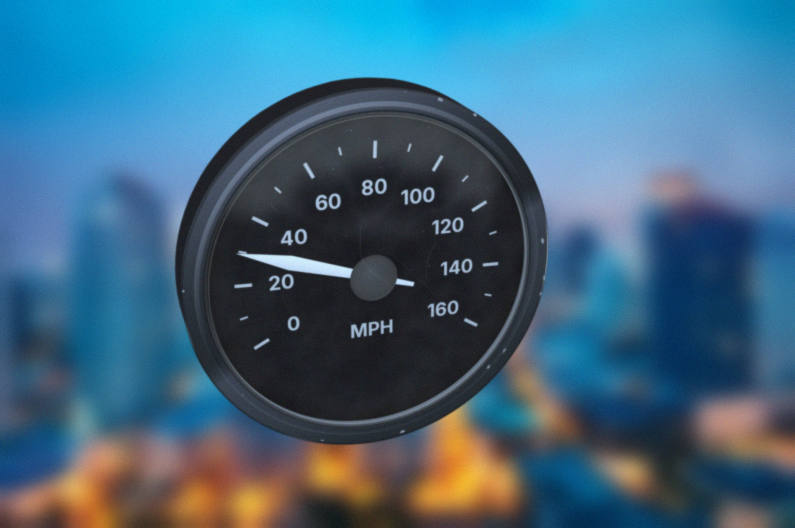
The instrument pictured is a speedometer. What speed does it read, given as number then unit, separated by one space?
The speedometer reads 30 mph
